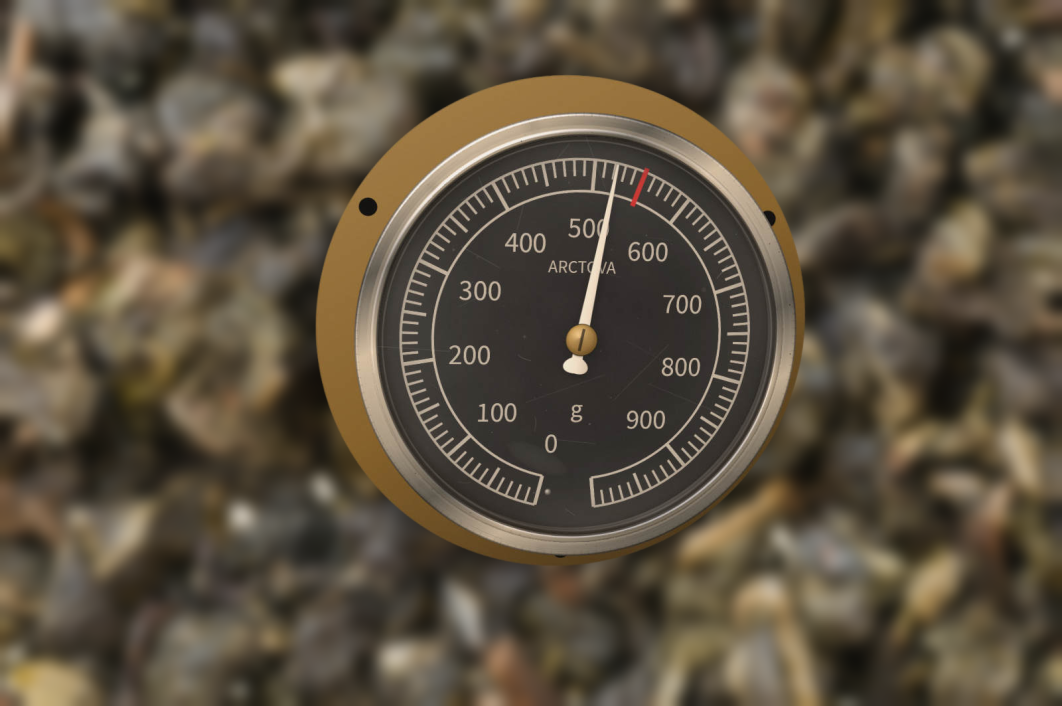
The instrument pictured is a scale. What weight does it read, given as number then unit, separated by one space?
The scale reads 520 g
